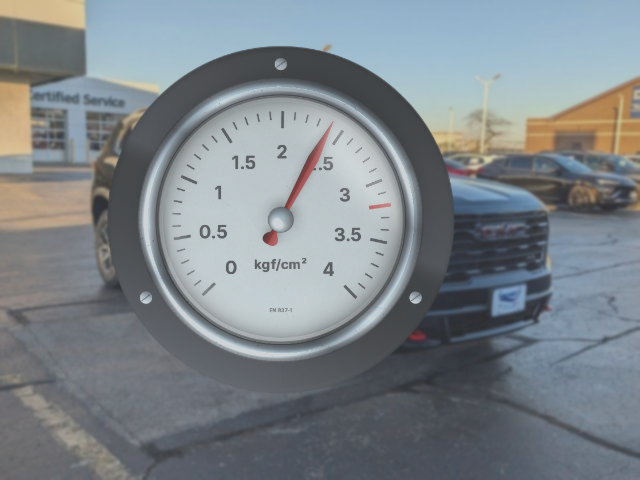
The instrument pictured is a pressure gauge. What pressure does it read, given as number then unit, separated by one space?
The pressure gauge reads 2.4 kg/cm²
